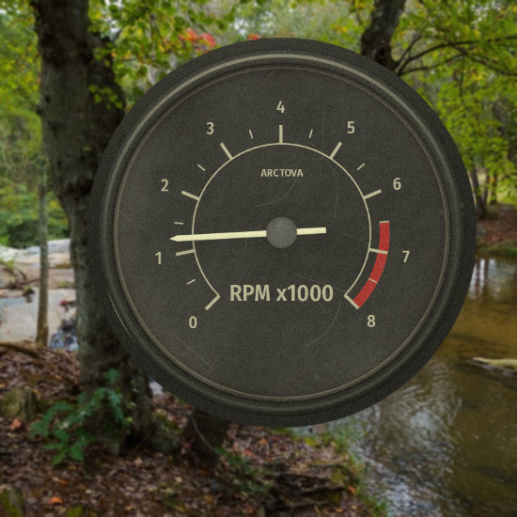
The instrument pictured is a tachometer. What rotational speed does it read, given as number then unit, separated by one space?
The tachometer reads 1250 rpm
